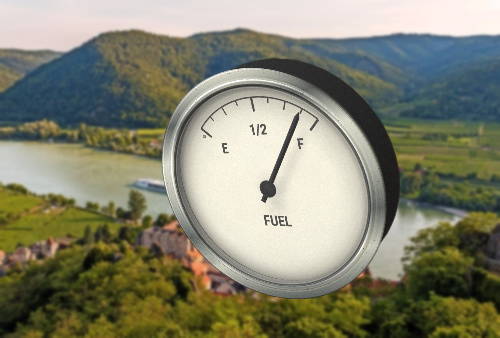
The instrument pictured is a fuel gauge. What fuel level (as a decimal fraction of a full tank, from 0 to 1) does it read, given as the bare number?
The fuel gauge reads 0.875
